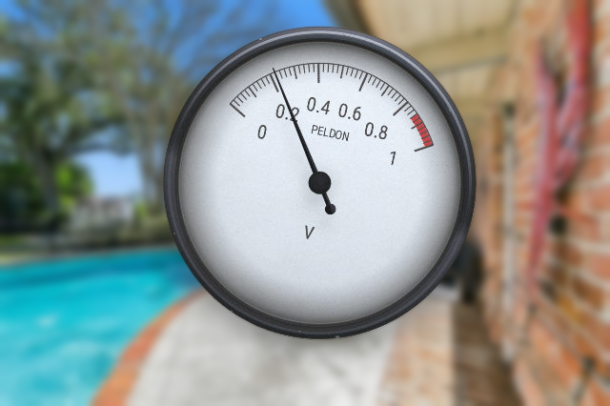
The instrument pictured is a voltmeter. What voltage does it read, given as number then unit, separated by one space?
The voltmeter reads 0.22 V
